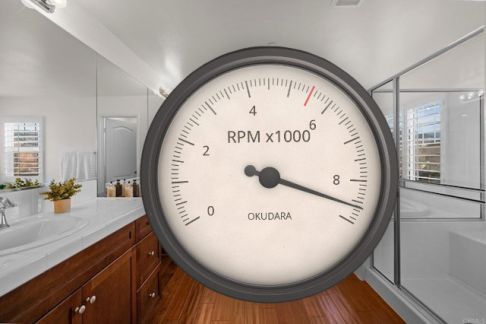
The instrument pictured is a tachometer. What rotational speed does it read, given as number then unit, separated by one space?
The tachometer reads 8600 rpm
